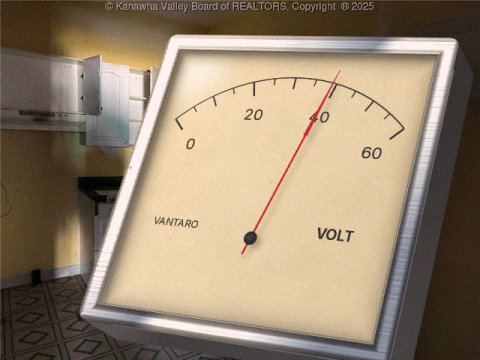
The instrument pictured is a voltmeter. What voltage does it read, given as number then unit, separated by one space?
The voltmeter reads 40 V
